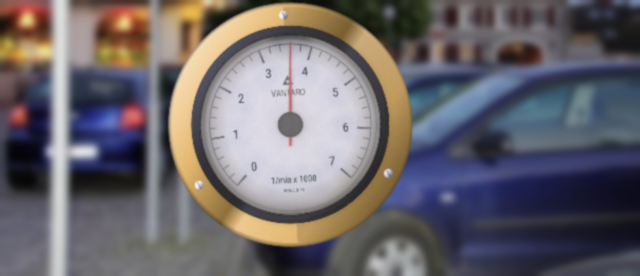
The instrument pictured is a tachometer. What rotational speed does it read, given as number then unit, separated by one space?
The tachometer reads 3600 rpm
